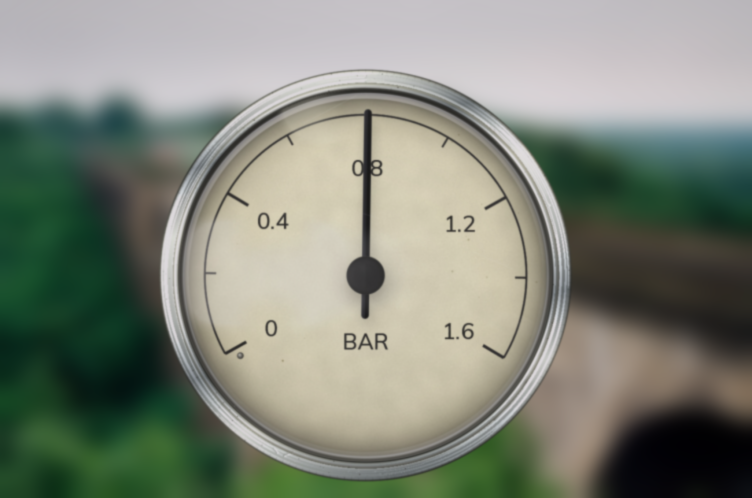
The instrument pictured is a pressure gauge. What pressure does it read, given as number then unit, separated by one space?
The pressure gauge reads 0.8 bar
